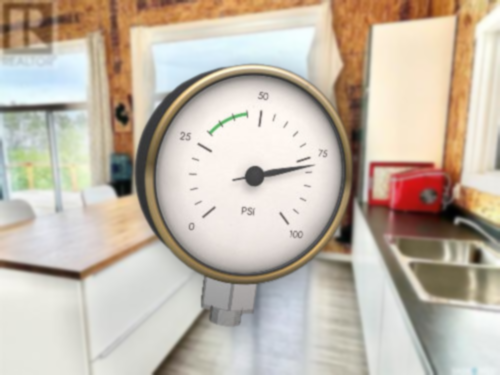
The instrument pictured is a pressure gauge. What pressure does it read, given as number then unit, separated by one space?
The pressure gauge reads 77.5 psi
